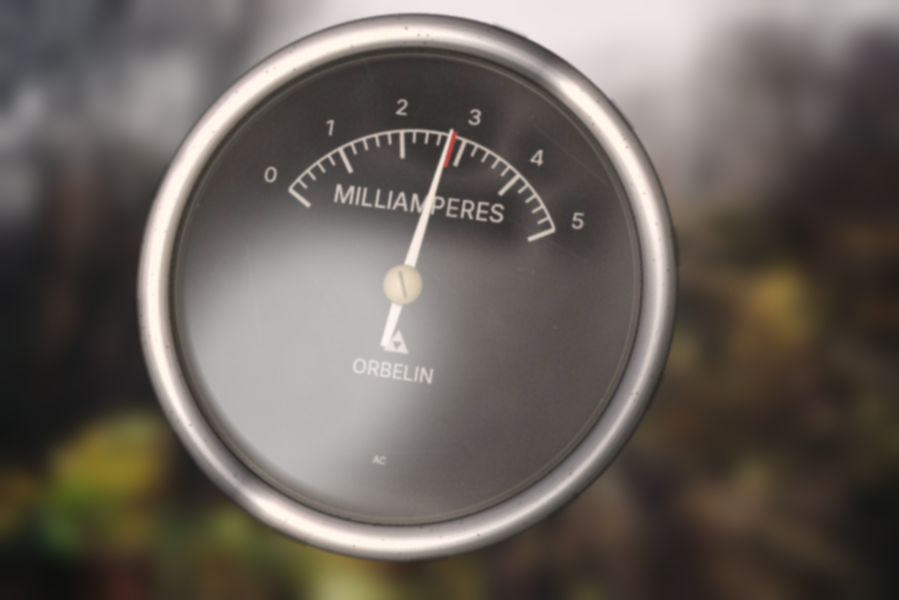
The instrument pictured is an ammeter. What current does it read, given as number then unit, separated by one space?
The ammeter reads 2.8 mA
